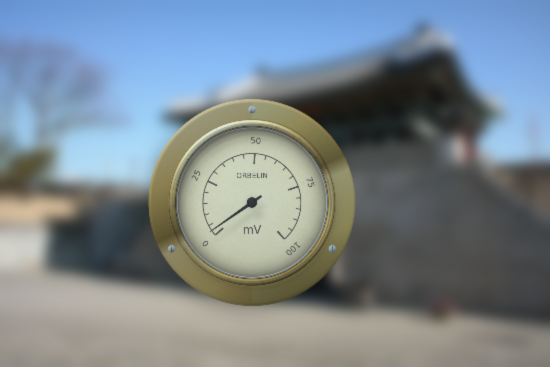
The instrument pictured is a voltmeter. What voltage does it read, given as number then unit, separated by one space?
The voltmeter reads 2.5 mV
